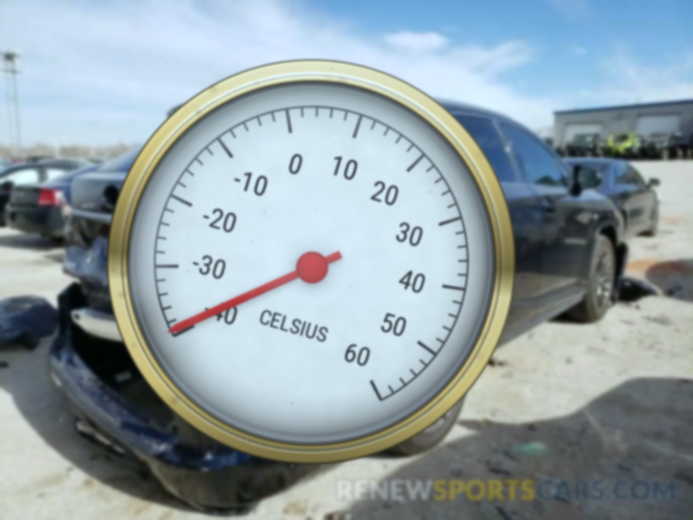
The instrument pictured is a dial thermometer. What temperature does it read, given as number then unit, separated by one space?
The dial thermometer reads -39 °C
